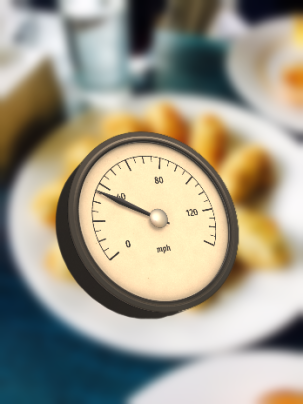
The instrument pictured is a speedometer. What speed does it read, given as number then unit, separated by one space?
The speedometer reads 35 mph
